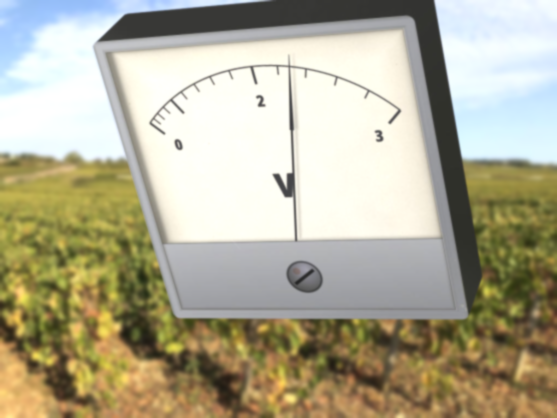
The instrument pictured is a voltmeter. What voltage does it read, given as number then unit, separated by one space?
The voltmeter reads 2.3 V
